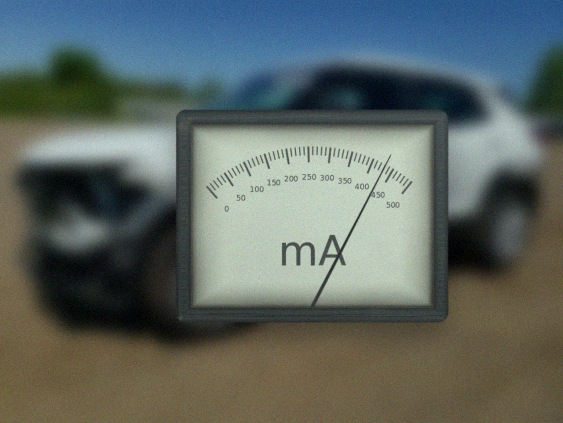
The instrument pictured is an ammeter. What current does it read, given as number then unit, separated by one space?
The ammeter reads 430 mA
